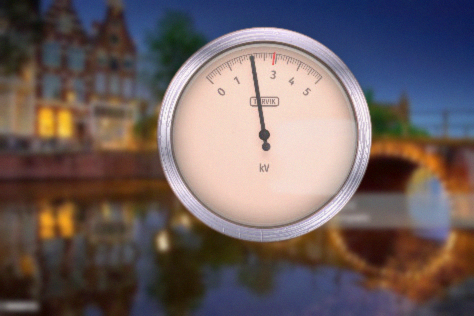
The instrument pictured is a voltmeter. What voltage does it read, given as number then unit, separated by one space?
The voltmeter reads 2 kV
